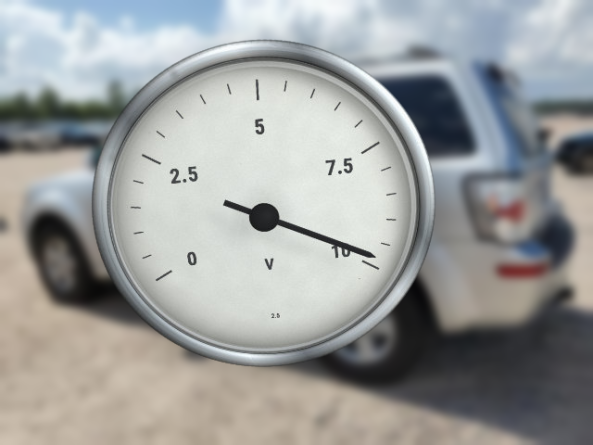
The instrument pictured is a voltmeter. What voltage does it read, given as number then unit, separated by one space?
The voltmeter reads 9.75 V
